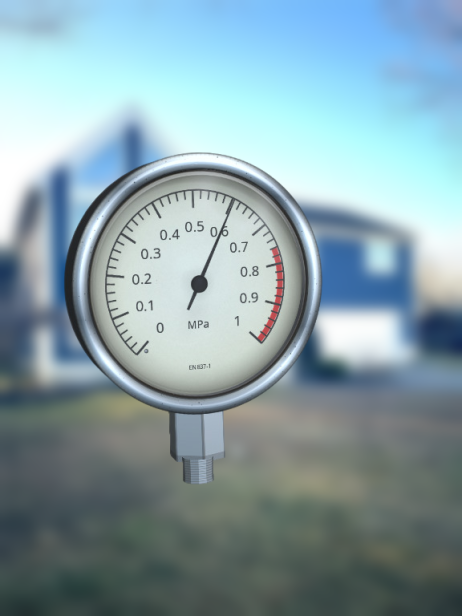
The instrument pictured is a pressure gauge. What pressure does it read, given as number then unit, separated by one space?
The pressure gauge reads 0.6 MPa
